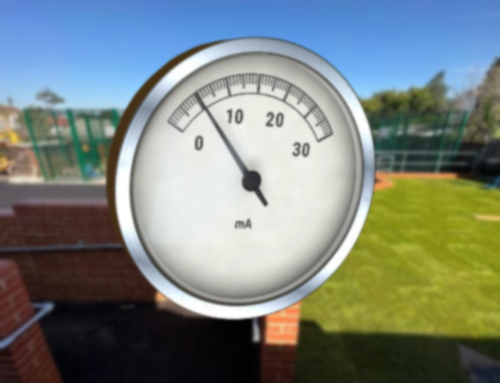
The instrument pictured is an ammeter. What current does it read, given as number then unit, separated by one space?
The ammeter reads 5 mA
